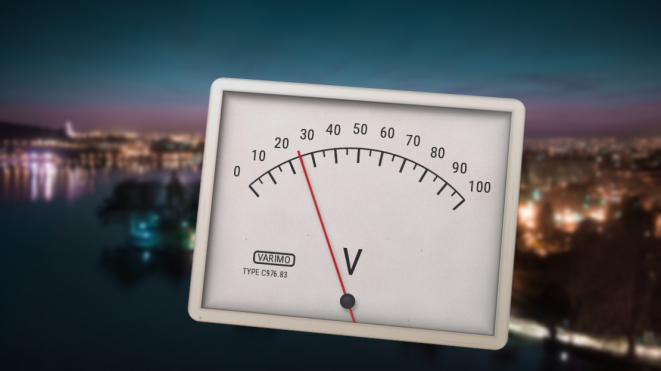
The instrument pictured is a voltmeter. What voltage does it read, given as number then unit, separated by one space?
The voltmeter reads 25 V
